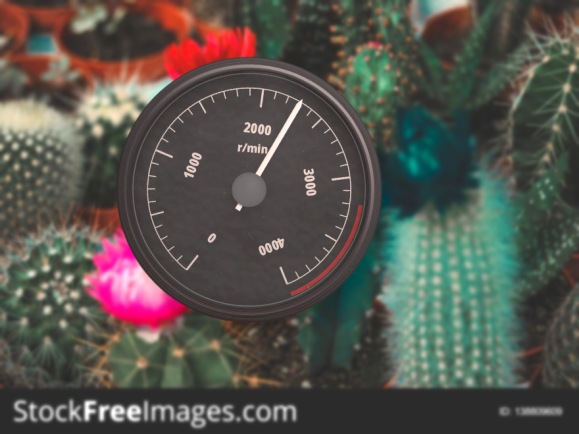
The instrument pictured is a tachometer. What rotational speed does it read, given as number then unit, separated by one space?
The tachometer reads 2300 rpm
